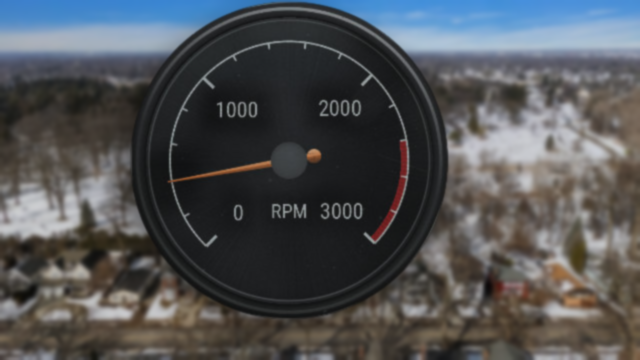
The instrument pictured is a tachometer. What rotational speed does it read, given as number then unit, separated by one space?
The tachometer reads 400 rpm
